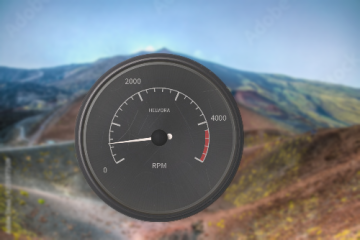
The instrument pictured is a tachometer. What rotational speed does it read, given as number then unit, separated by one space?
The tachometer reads 500 rpm
